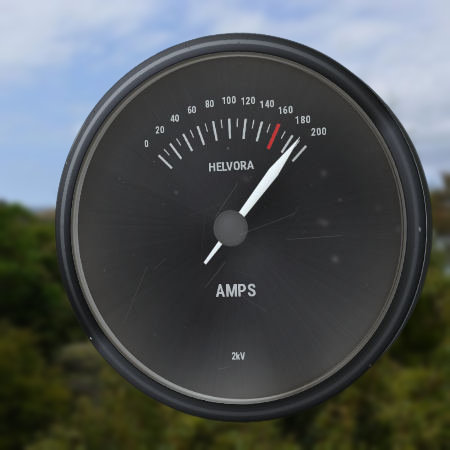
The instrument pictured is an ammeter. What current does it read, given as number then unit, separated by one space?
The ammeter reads 190 A
